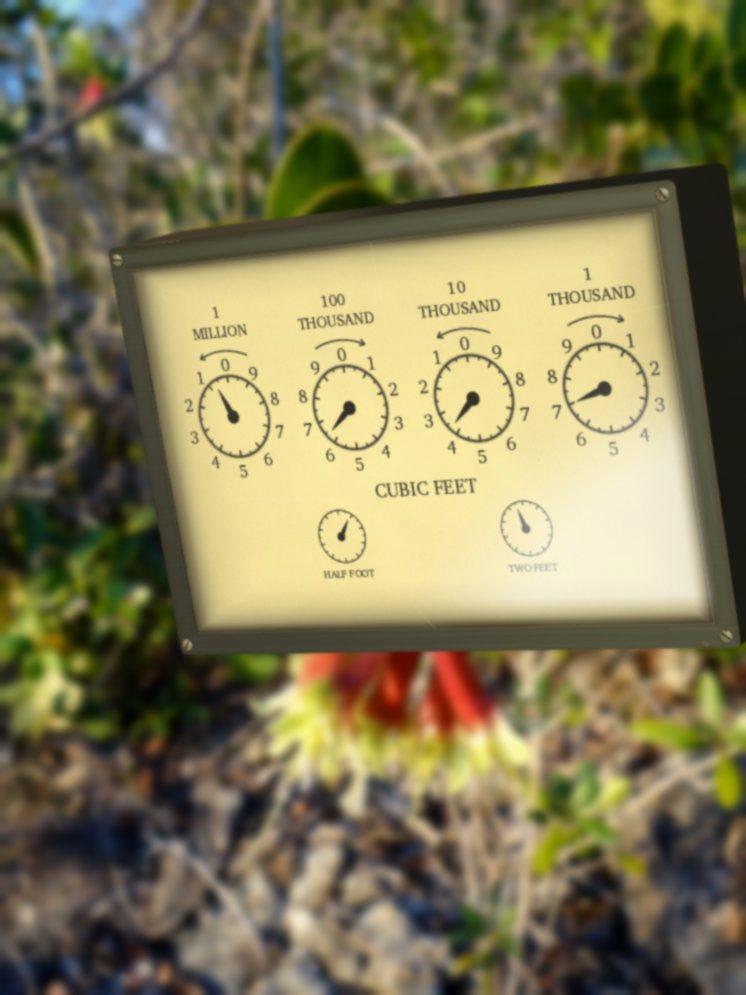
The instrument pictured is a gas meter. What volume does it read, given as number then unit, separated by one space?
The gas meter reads 63700 ft³
